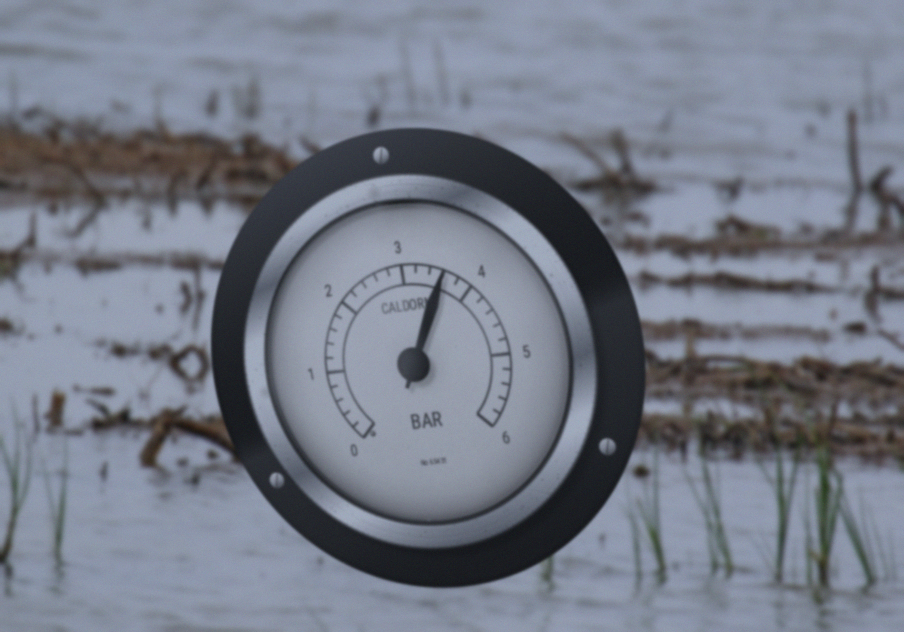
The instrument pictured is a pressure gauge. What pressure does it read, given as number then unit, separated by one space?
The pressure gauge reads 3.6 bar
